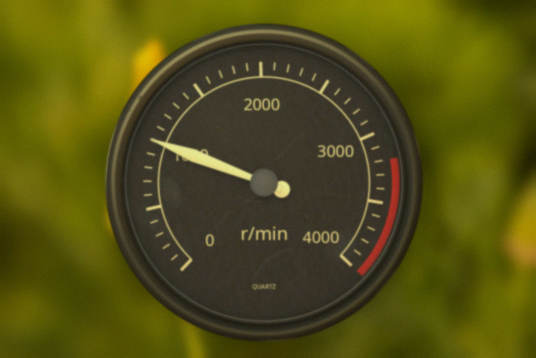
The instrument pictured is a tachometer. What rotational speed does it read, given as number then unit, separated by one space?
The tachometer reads 1000 rpm
